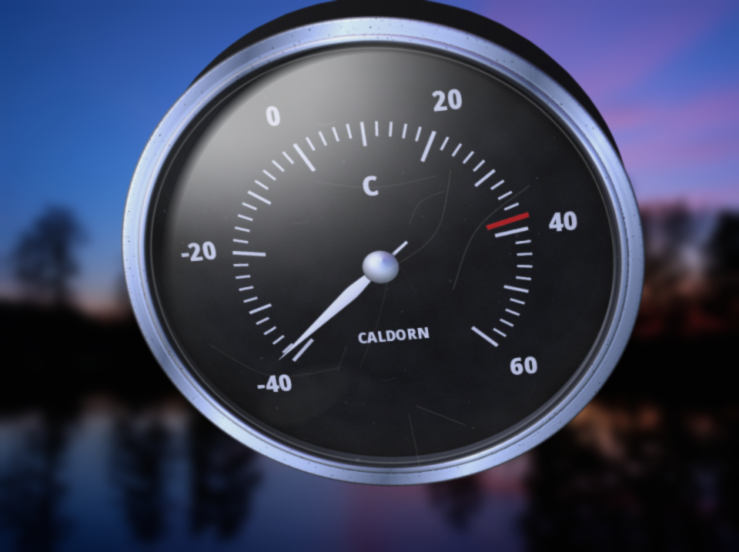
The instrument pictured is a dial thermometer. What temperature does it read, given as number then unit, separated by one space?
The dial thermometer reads -38 °C
